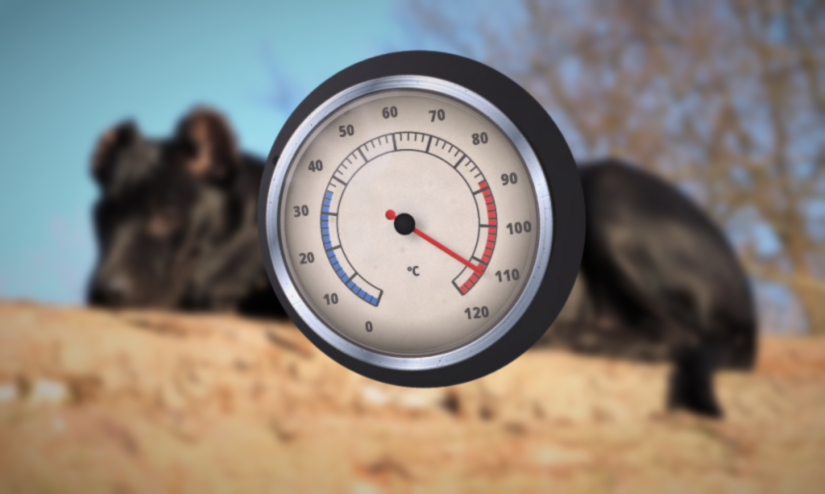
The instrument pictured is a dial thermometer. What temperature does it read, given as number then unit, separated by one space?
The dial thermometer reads 112 °C
